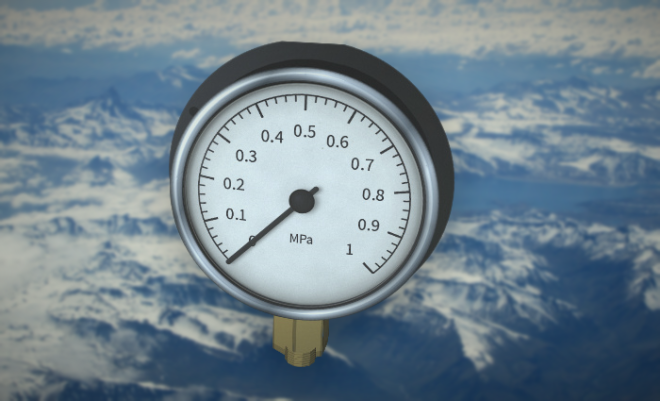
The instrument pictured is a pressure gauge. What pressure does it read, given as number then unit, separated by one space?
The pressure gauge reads 0 MPa
